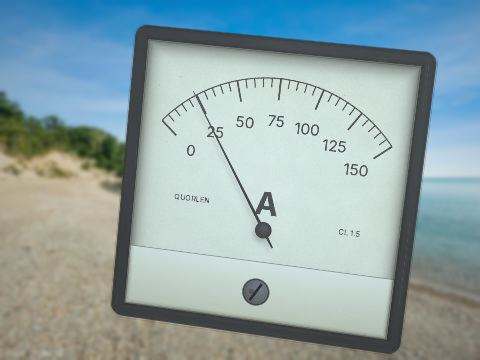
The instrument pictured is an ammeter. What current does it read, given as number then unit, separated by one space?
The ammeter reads 25 A
